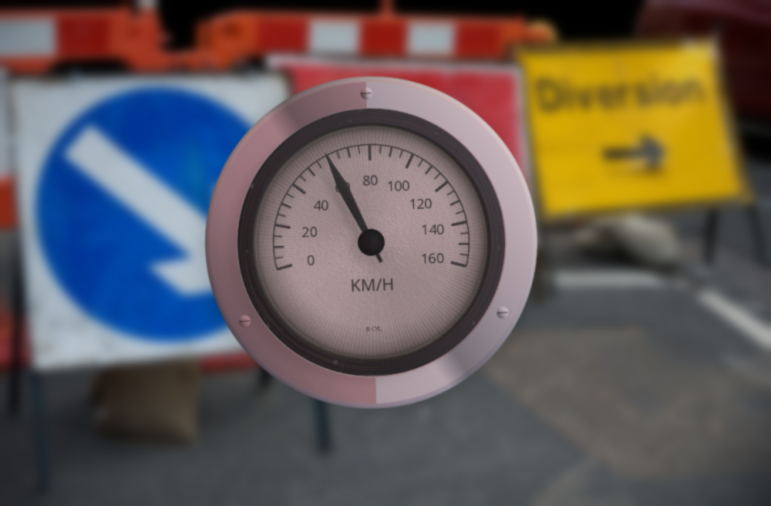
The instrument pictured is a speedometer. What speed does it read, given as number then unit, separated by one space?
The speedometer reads 60 km/h
